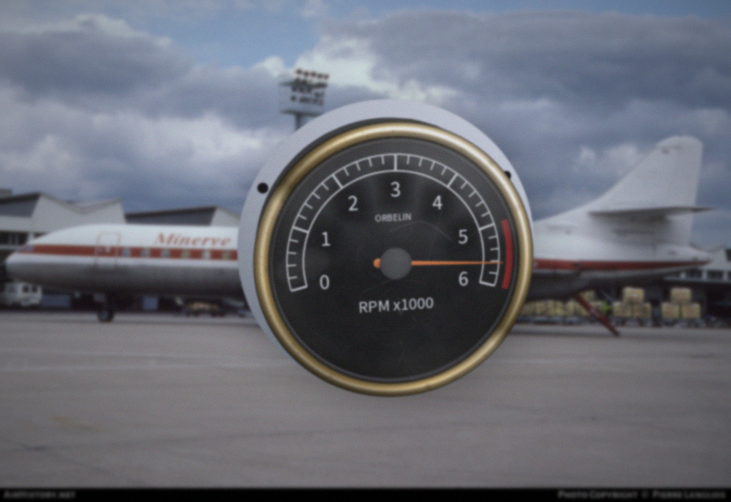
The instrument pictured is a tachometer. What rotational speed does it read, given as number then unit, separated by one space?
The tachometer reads 5600 rpm
